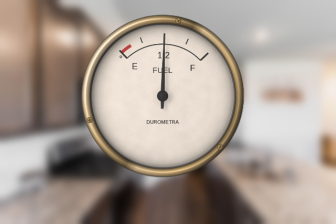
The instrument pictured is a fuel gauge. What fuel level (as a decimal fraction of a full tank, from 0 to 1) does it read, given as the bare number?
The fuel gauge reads 0.5
